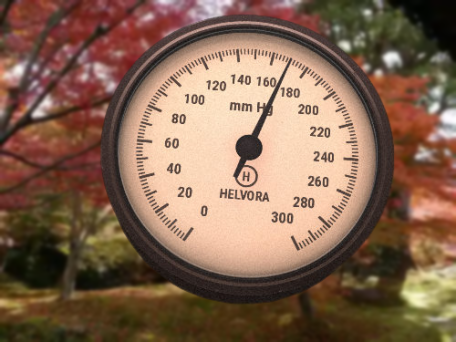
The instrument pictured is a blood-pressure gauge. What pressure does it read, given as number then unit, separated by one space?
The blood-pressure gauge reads 170 mmHg
